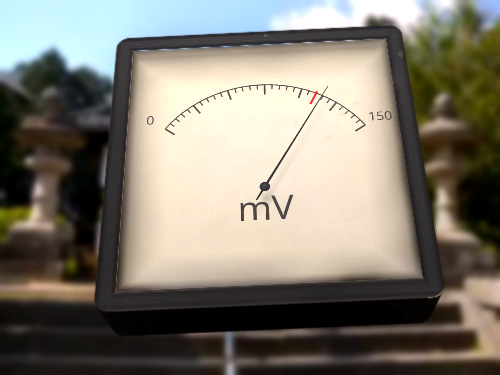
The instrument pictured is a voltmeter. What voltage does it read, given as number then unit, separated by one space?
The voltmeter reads 115 mV
